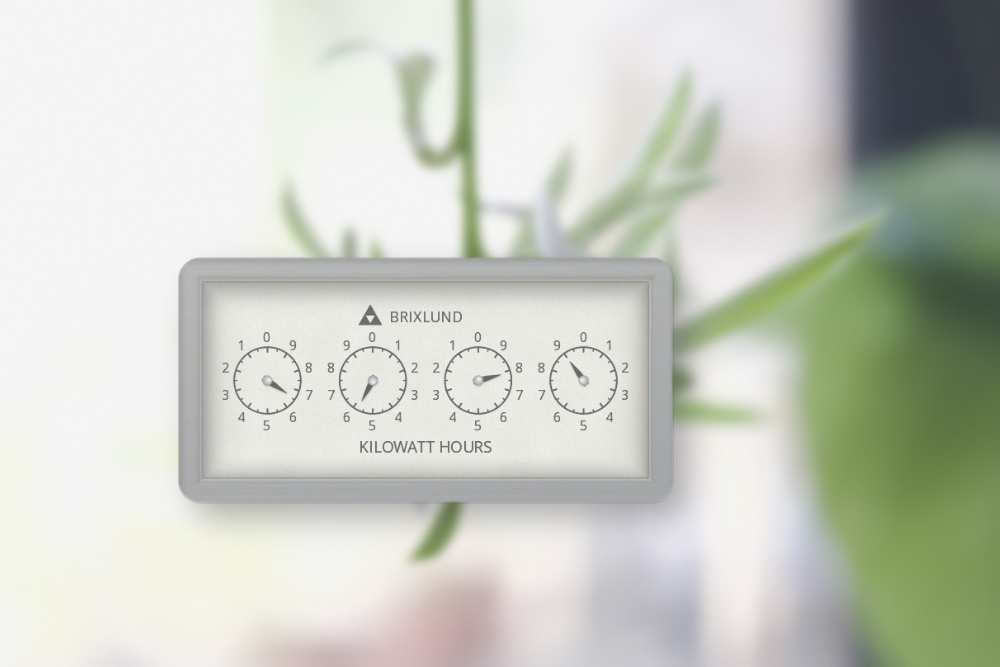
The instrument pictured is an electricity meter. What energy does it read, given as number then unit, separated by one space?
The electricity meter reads 6579 kWh
